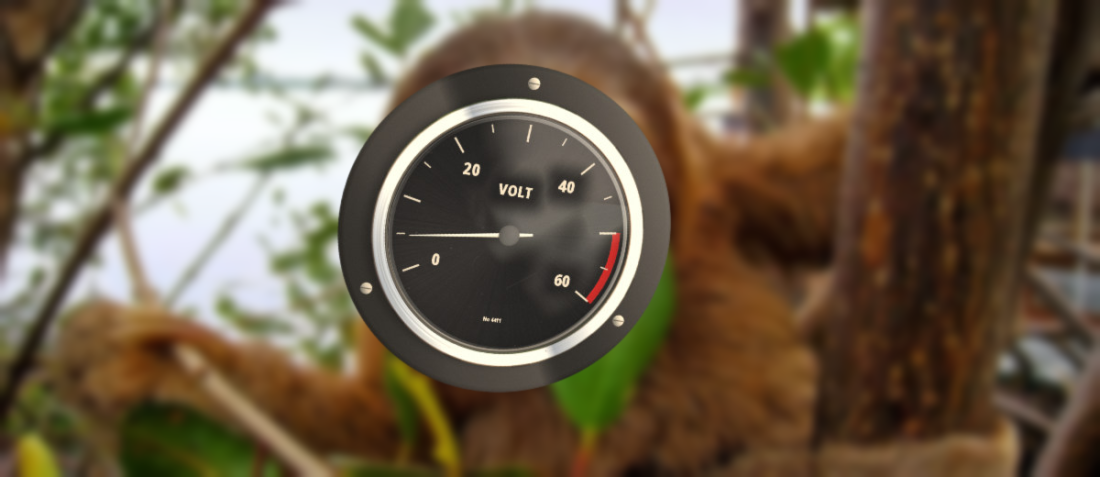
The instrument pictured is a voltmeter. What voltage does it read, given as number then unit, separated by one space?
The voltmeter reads 5 V
